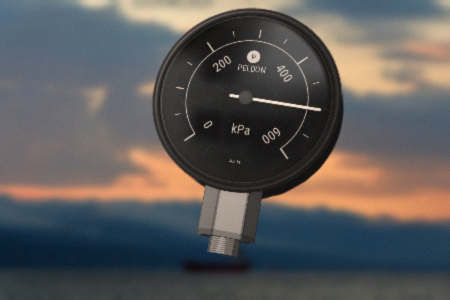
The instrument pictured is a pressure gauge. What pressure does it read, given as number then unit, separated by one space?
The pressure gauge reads 500 kPa
